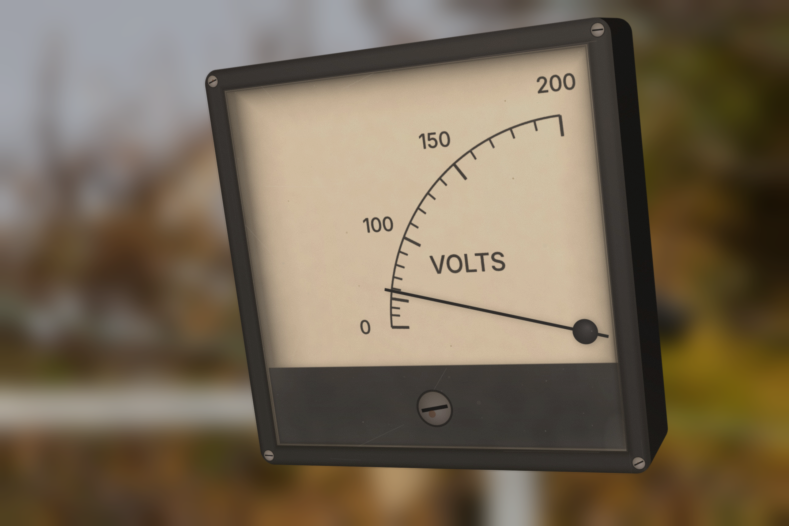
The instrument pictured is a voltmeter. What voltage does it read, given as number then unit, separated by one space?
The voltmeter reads 60 V
